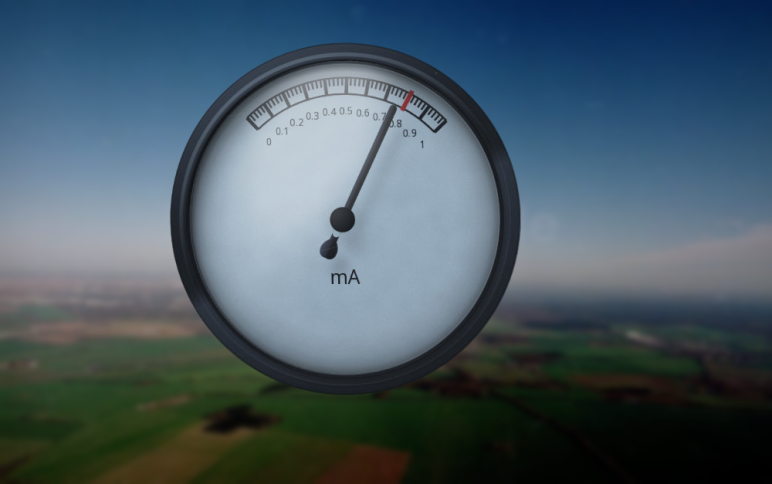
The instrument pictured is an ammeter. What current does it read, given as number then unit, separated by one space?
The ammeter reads 0.76 mA
